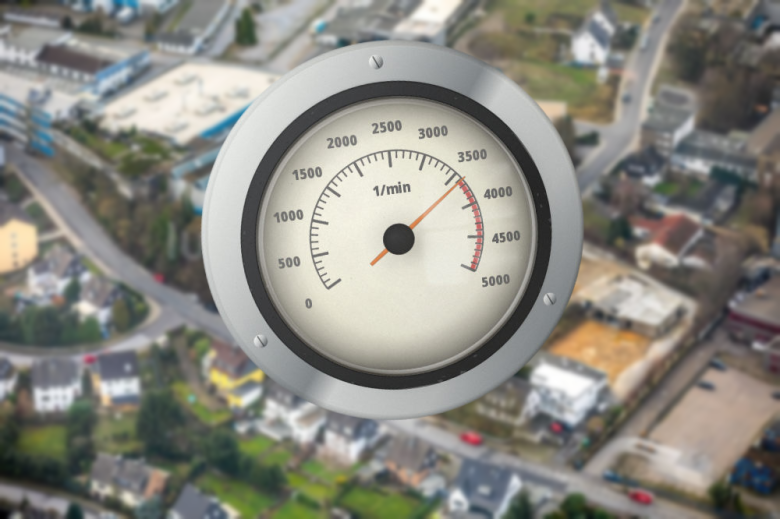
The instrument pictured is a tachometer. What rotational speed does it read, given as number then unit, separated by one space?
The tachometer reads 3600 rpm
